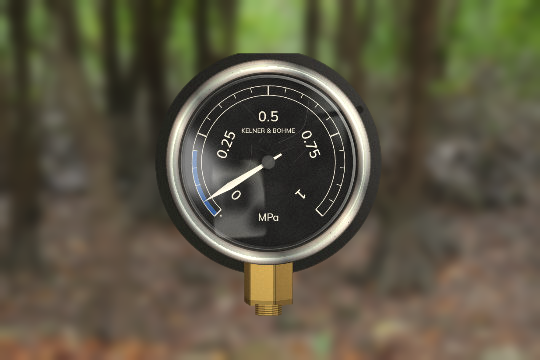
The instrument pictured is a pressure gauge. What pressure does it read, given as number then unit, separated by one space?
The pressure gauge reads 0.05 MPa
